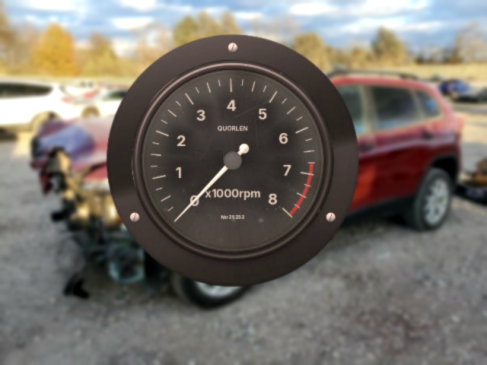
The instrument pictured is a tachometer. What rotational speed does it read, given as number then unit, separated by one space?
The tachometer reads 0 rpm
